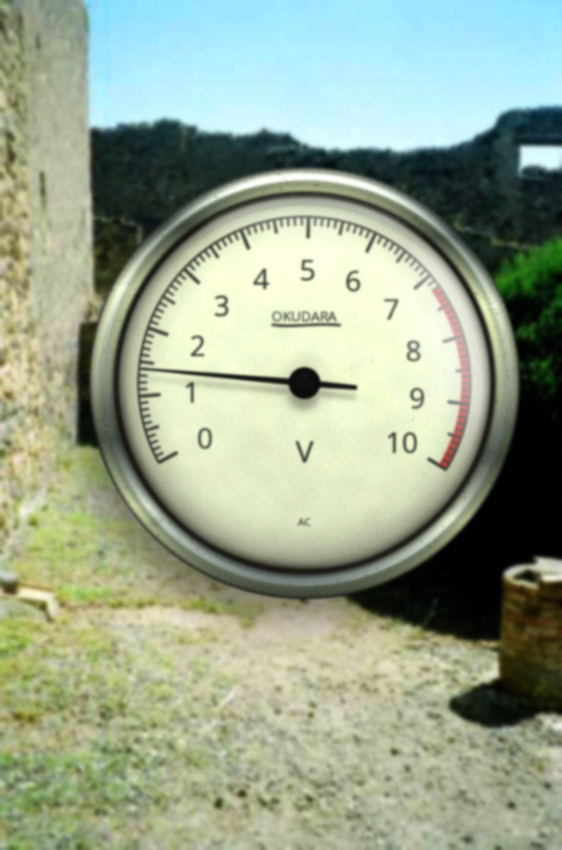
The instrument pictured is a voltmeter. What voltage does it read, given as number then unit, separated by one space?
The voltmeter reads 1.4 V
